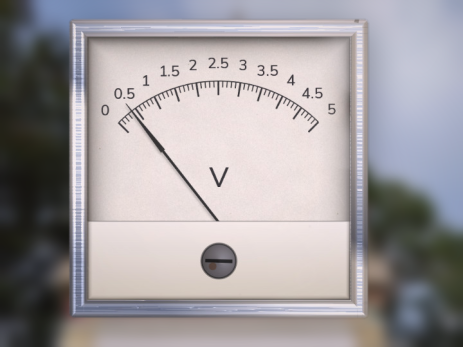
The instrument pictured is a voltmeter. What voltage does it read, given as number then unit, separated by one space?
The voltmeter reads 0.4 V
